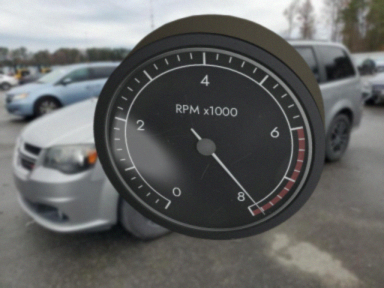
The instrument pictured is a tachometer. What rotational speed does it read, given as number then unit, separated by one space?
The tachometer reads 7800 rpm
